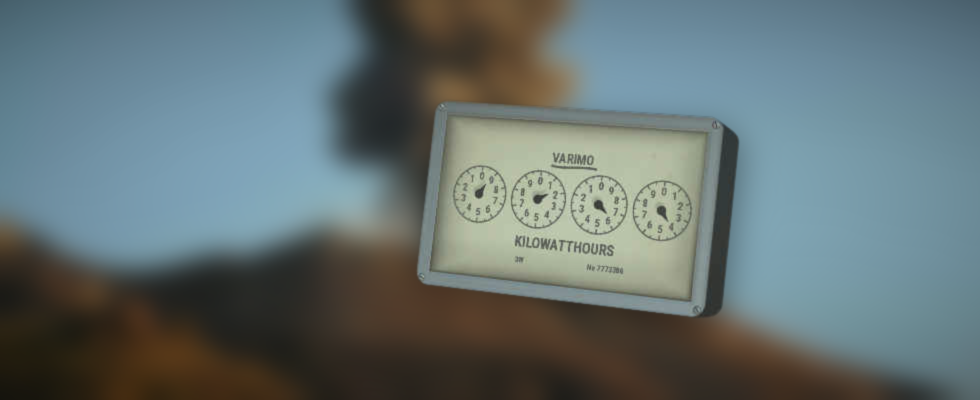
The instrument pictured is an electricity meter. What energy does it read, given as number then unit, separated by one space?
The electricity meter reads 9164 kWh
